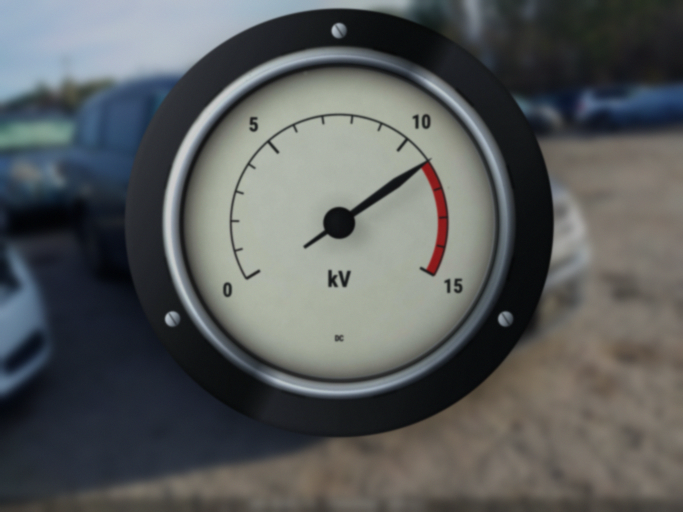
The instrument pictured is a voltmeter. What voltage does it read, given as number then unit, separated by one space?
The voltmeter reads 11 kV
